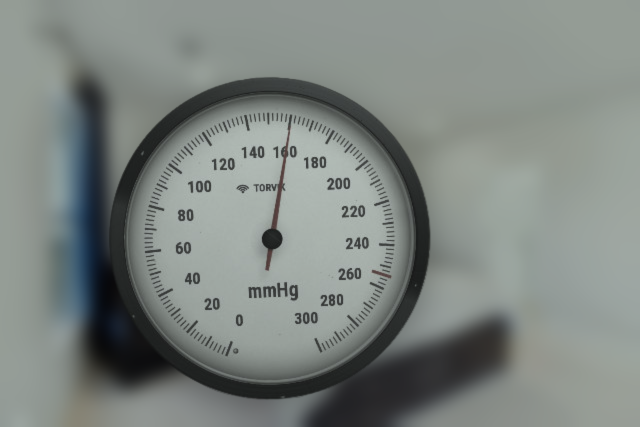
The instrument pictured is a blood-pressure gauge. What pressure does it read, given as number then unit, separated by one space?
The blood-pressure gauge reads 160 mmHg
